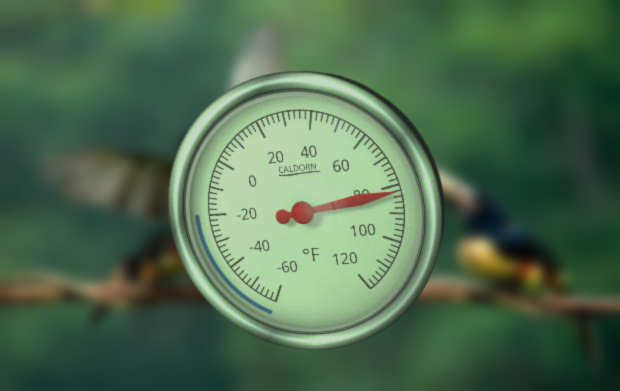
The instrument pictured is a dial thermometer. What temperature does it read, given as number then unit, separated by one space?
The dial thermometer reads 82 °F
